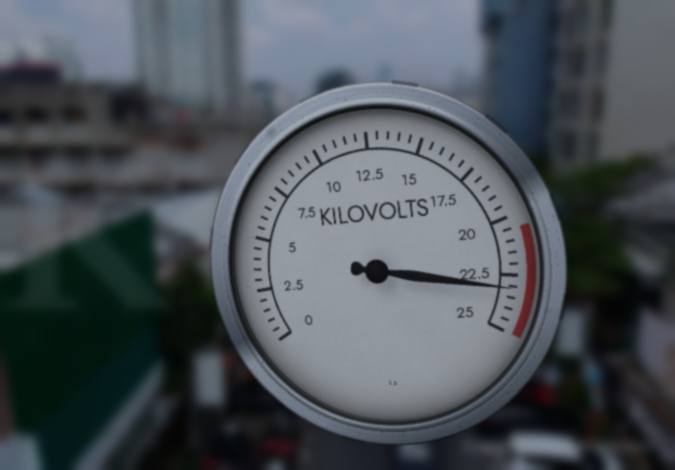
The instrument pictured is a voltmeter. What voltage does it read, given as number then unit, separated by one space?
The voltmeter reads 23 kV
